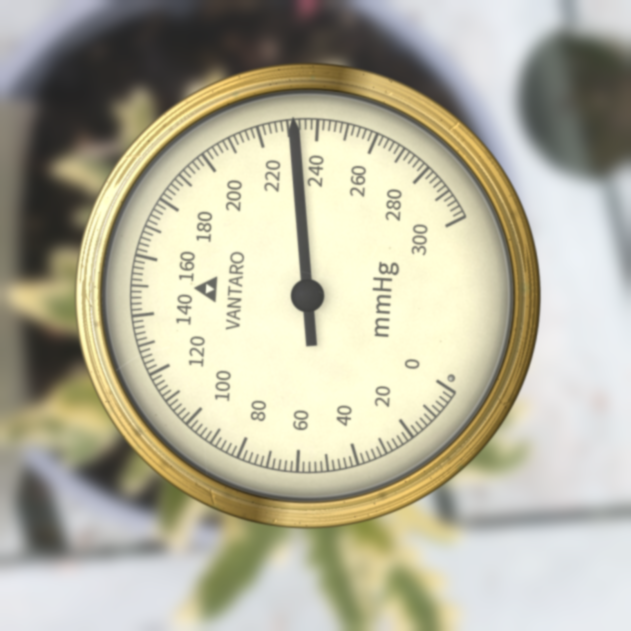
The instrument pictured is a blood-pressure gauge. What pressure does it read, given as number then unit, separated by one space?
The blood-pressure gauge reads 232 mmHg
